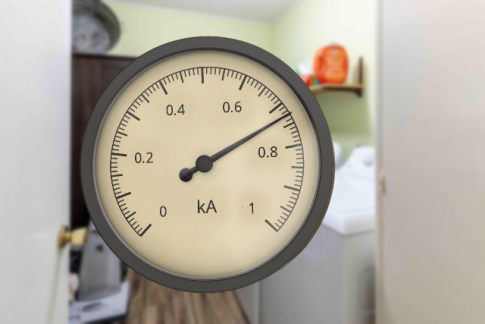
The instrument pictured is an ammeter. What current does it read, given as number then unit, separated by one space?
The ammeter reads 0.73 kA
